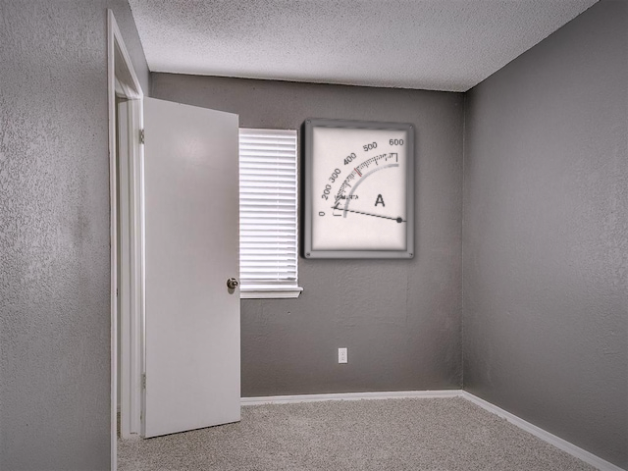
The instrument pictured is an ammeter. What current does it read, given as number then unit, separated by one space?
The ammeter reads 100 A
